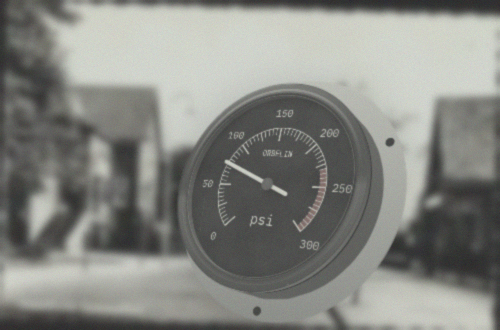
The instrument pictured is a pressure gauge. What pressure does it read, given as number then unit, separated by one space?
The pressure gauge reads 75 psi
